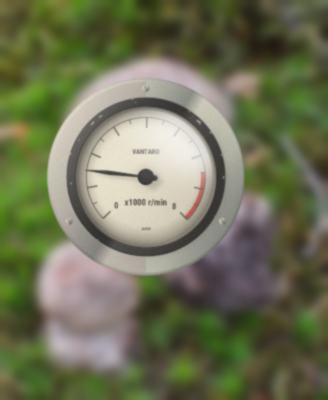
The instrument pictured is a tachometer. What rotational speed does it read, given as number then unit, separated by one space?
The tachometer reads 1500 rpm
